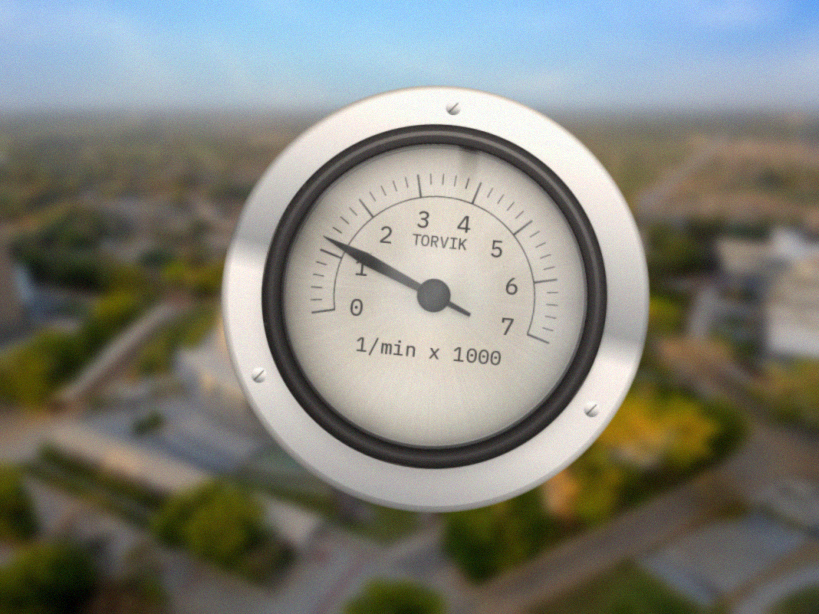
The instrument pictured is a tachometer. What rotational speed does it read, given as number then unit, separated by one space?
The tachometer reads 1200 rpm
